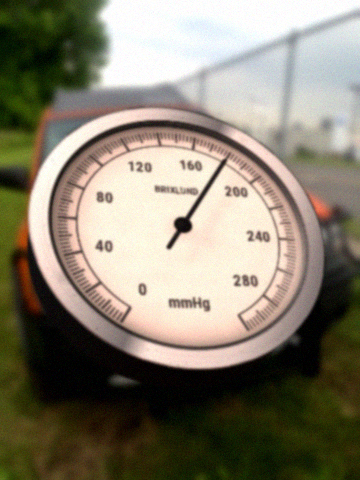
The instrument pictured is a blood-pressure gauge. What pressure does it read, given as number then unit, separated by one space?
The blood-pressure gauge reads 180 mmHg
